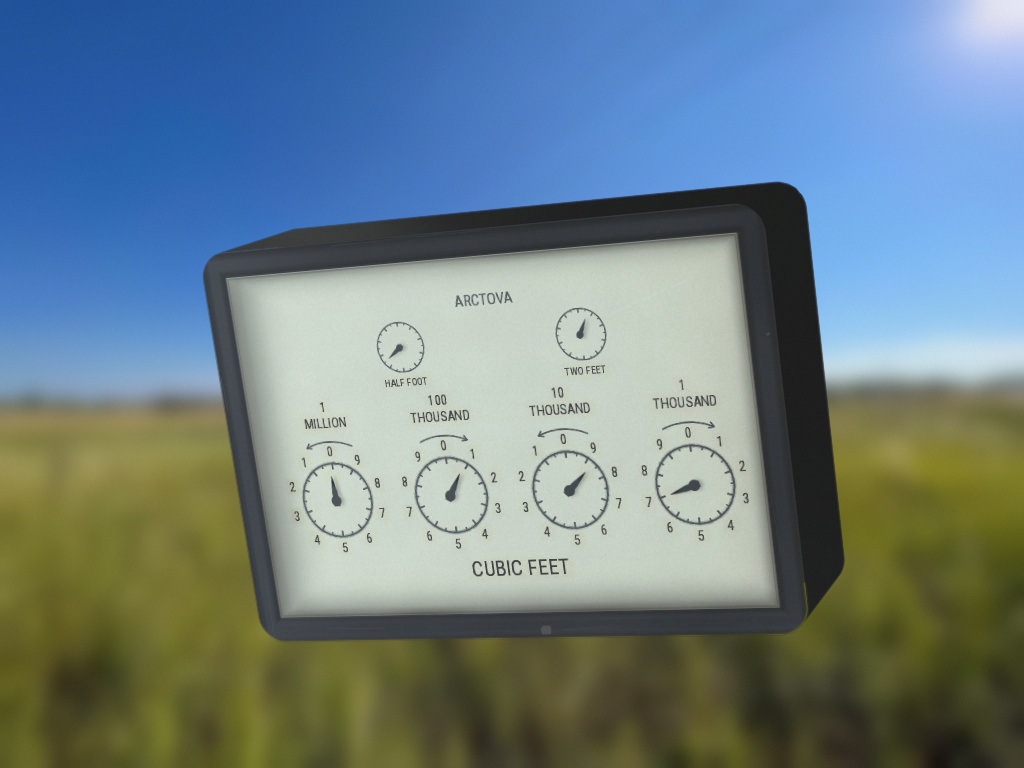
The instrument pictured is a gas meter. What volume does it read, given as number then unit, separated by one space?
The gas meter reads 8700 ft³
